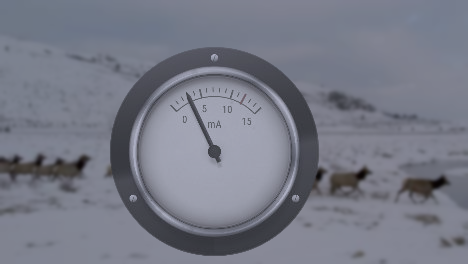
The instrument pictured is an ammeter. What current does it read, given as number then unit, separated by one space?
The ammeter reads 3 mA
